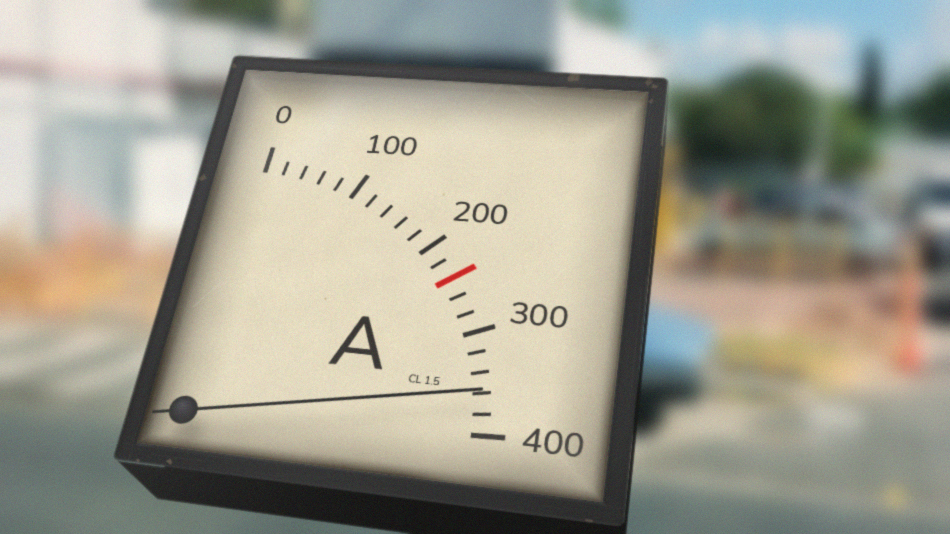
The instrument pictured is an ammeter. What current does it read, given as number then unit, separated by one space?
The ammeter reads 360 A
